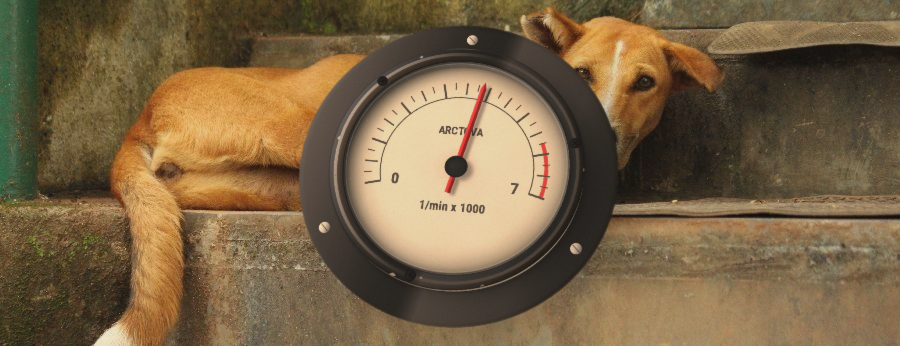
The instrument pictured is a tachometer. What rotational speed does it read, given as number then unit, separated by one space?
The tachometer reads 3875 rpm
